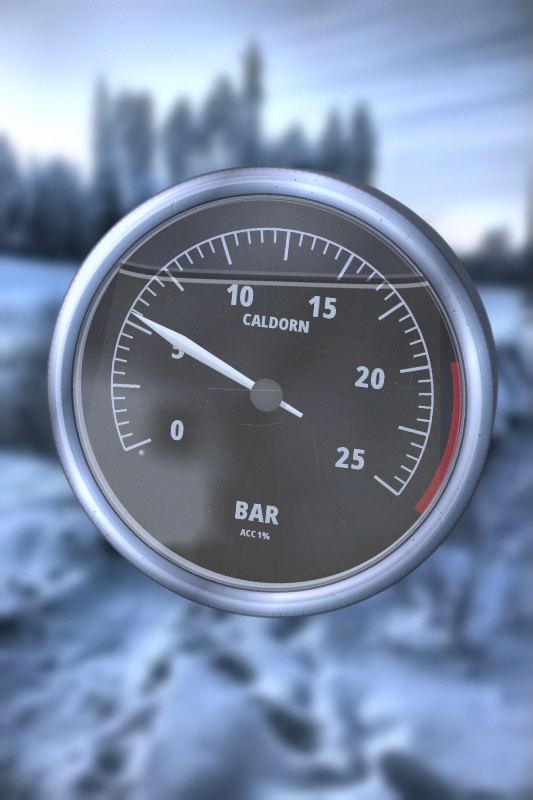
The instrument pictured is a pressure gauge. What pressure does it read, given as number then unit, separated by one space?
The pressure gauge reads 5.5 bar
